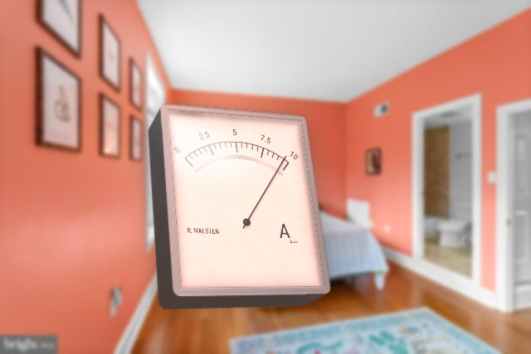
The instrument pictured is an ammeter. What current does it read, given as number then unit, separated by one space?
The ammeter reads 9.5 A
